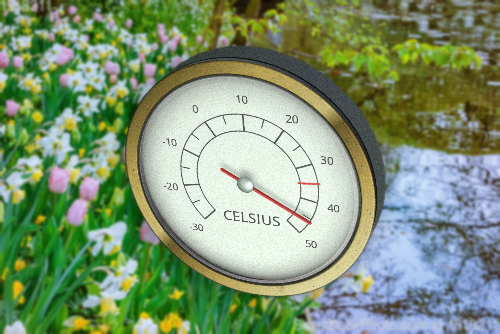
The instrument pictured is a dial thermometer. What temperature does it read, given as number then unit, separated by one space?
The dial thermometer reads 45 °C
